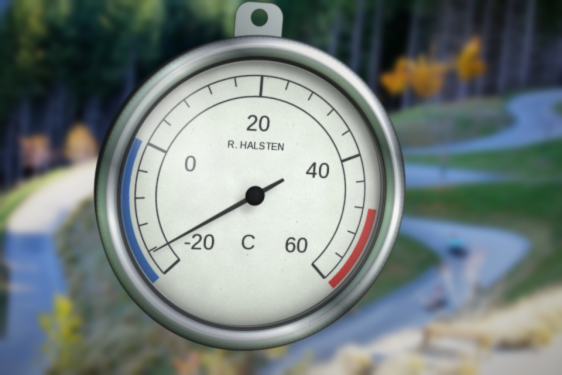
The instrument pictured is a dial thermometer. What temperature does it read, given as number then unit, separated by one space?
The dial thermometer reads -16 °C
